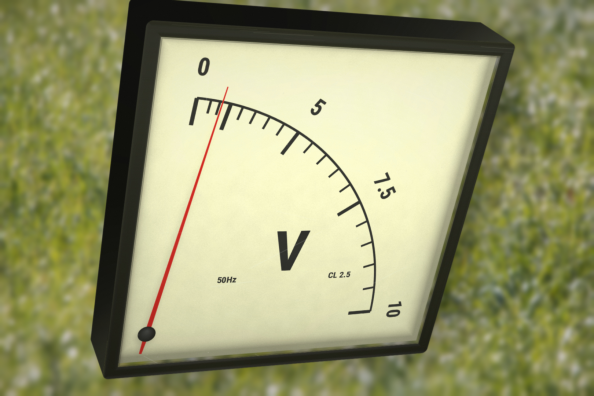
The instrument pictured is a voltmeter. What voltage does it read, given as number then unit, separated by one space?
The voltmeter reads 2 V
